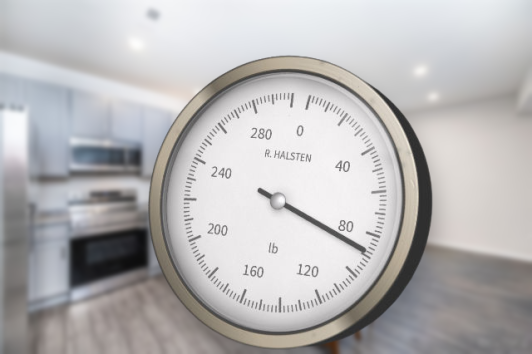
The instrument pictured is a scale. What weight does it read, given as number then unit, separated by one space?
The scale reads 88 lb
